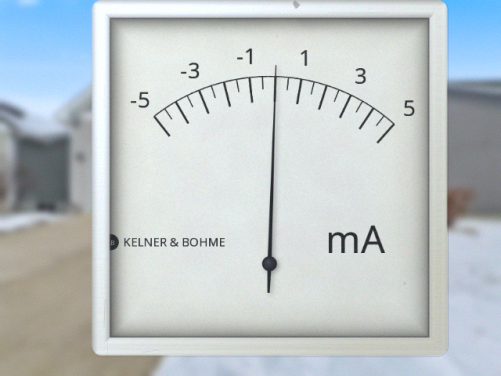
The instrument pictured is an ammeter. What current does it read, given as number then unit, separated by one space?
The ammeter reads 0 mA
